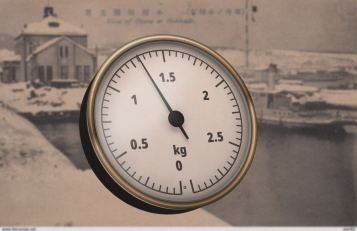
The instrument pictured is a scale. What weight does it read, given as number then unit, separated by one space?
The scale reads 1.3 kg
